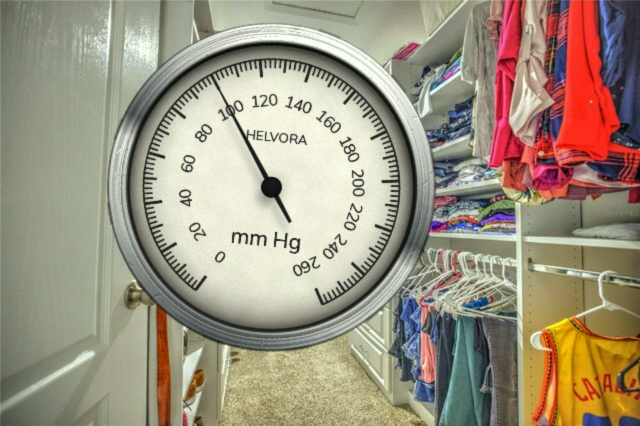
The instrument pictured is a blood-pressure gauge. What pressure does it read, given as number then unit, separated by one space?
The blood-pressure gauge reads 100 mmHg
